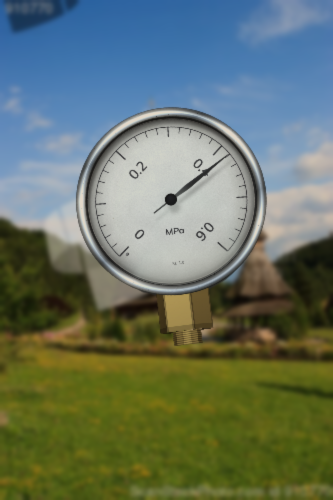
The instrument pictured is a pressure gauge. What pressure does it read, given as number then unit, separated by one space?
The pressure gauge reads 0.42 MPa
